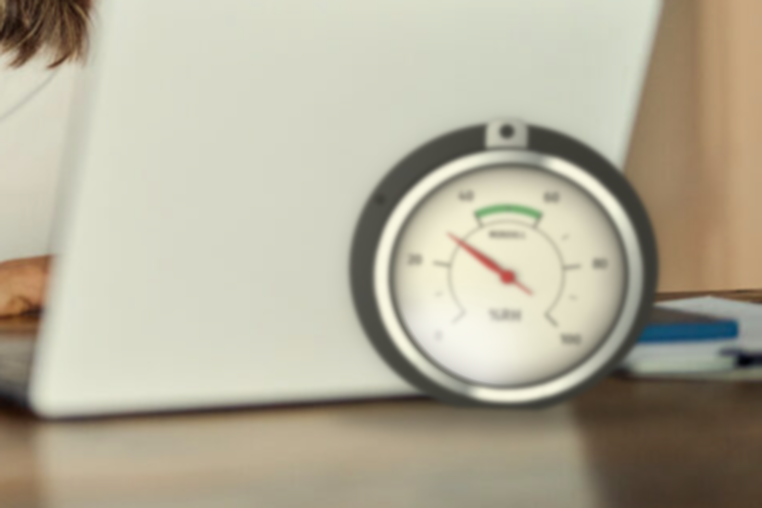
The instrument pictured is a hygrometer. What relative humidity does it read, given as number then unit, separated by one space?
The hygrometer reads 30 %
